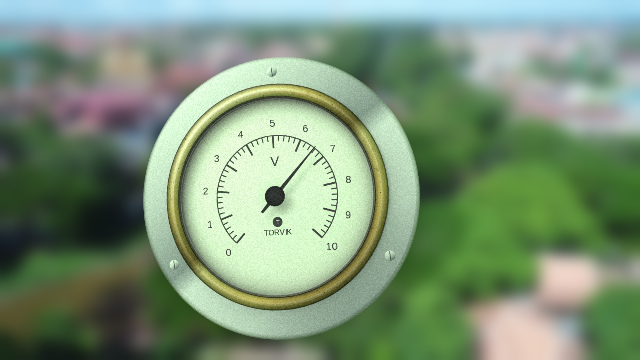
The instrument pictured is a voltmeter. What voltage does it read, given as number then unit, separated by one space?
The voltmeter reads 6.6 V
